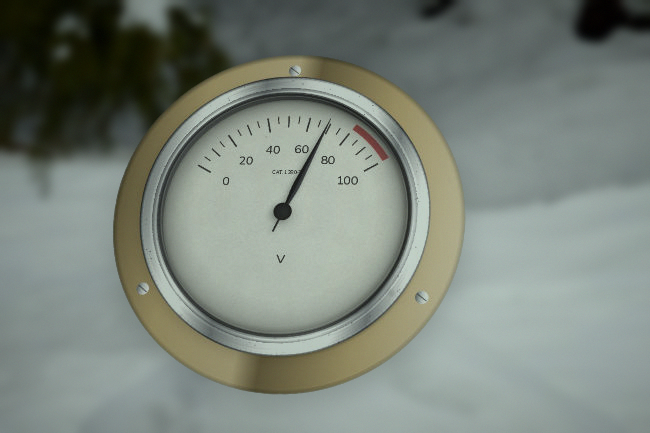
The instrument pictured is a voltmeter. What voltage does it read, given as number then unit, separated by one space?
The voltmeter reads 70 V
